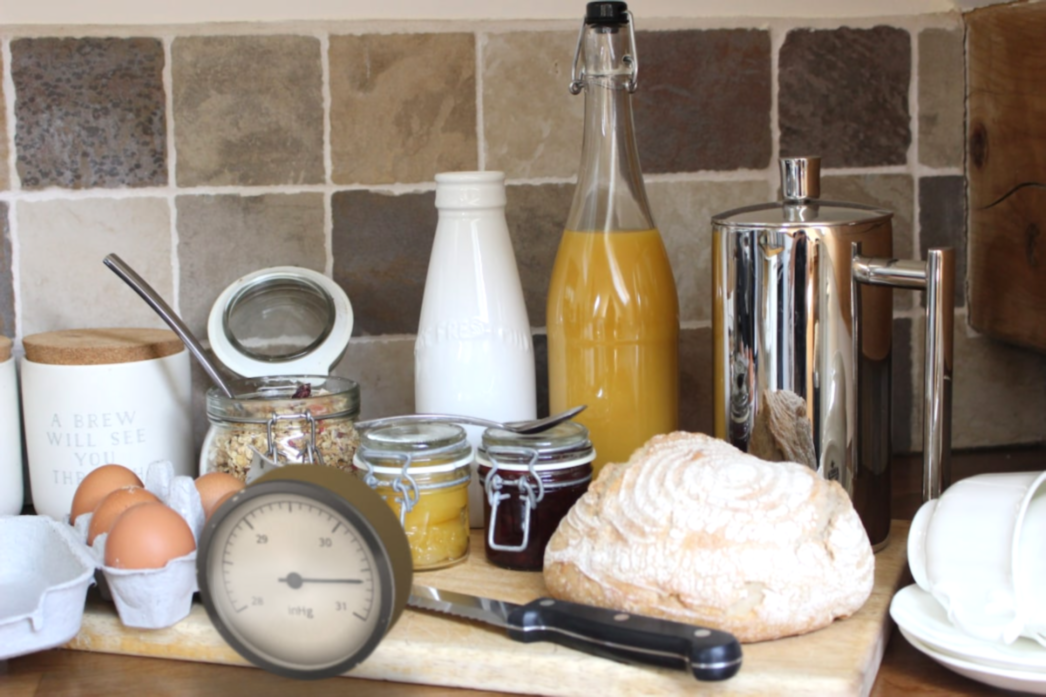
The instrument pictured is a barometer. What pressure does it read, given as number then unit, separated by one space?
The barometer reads 30.6 inHg
